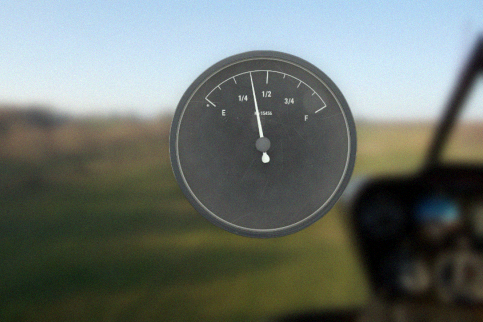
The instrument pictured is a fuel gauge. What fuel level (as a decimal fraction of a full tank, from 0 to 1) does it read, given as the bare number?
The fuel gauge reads 0.375
